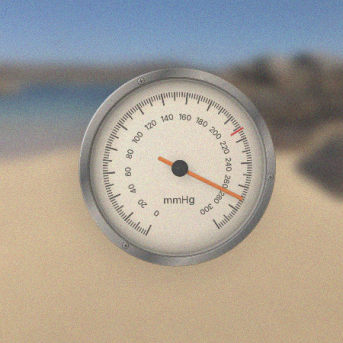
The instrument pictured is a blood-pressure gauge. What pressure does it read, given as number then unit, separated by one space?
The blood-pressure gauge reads 270 mmHg
